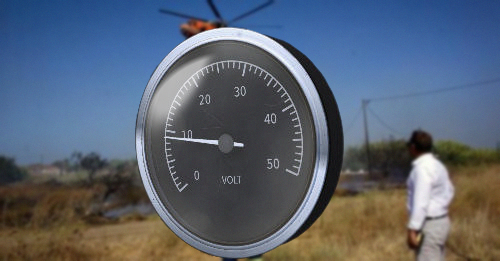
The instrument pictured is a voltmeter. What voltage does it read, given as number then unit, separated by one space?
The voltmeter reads 9 V
